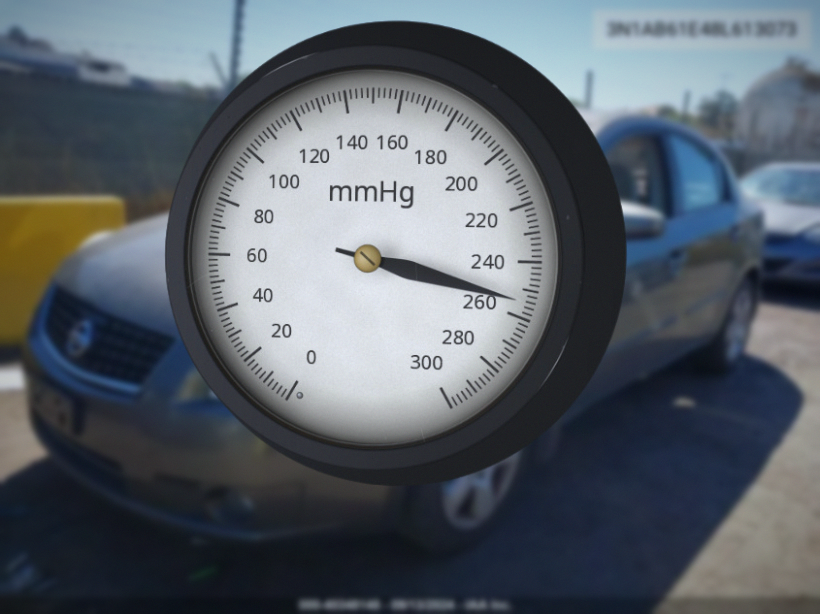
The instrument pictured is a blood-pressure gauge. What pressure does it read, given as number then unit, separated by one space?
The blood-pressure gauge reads 254 mmHg
